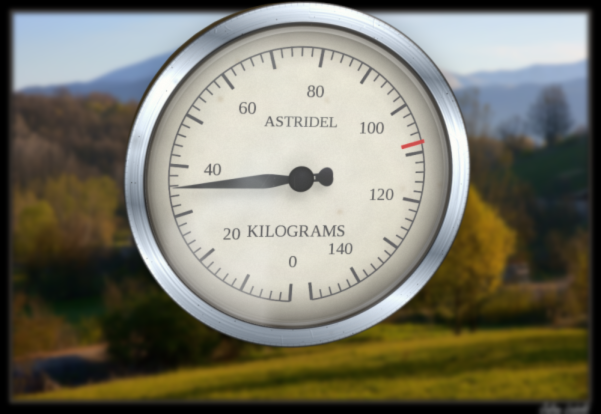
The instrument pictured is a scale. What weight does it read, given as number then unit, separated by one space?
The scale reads 36 kg
